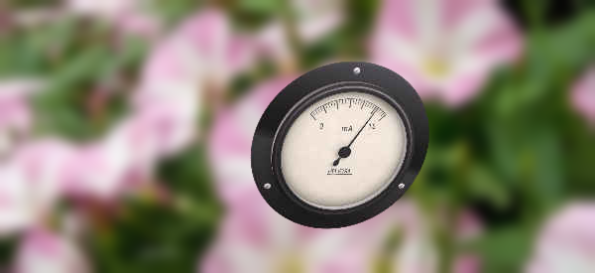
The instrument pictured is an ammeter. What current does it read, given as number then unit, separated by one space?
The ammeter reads 12.5 mA
